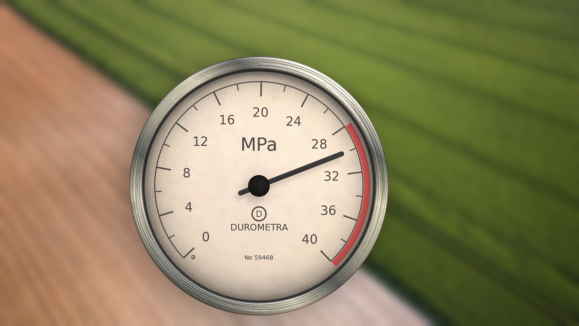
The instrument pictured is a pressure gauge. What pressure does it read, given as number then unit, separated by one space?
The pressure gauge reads 30 MPa
